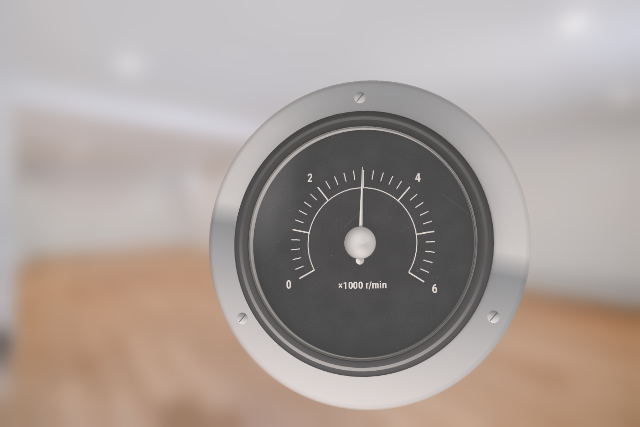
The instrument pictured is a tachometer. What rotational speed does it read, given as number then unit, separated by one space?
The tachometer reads 3000 rpm
